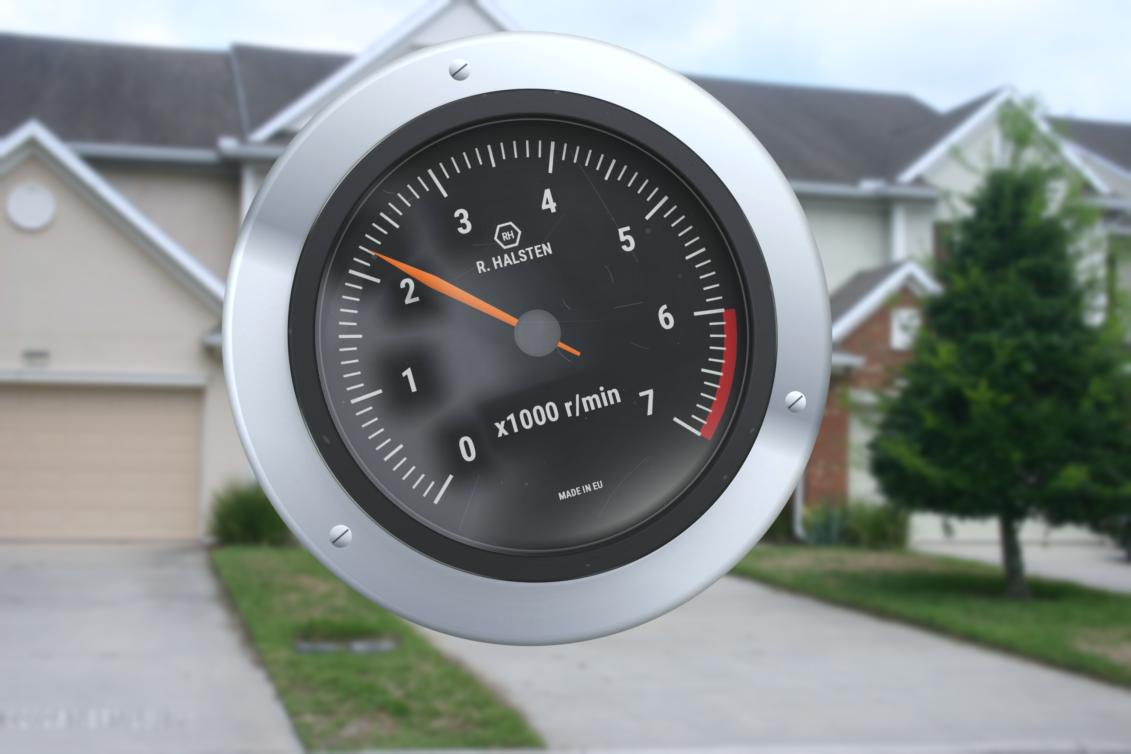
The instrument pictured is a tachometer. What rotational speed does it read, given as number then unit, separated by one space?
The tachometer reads 2200 rpm
